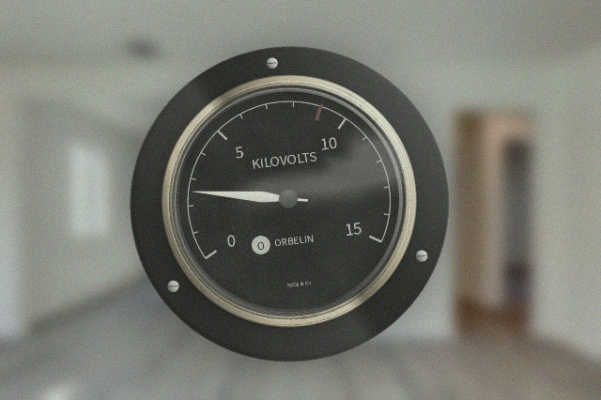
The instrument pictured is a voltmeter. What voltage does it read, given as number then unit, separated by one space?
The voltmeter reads 2.5 kV
